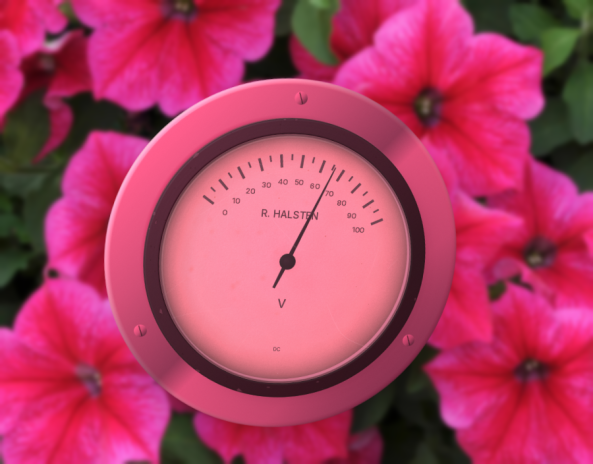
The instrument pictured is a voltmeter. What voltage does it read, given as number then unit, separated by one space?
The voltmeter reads 65 V
